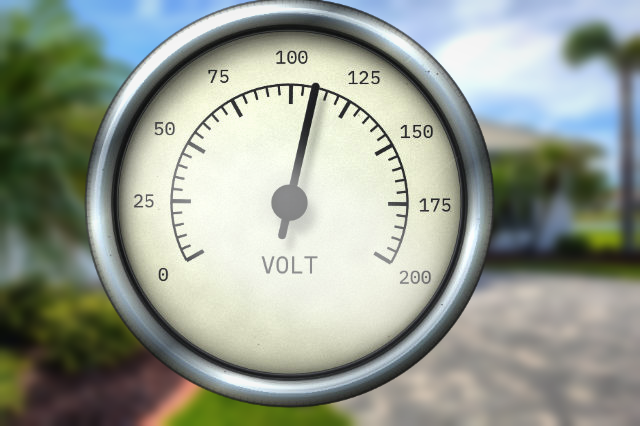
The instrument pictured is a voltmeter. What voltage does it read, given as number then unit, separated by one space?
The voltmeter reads 110 V
